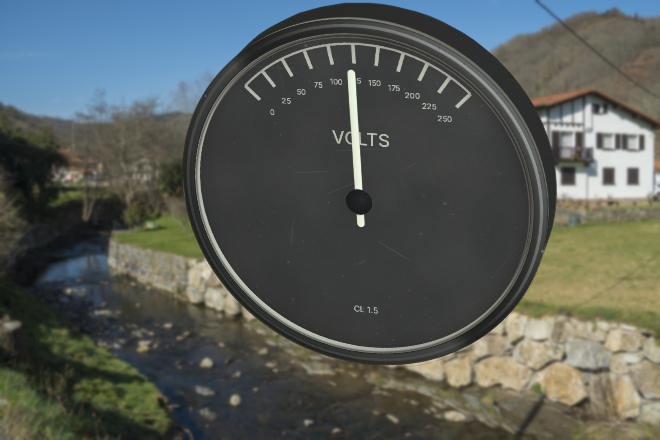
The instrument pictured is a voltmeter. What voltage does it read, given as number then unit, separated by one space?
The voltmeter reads 125 V
